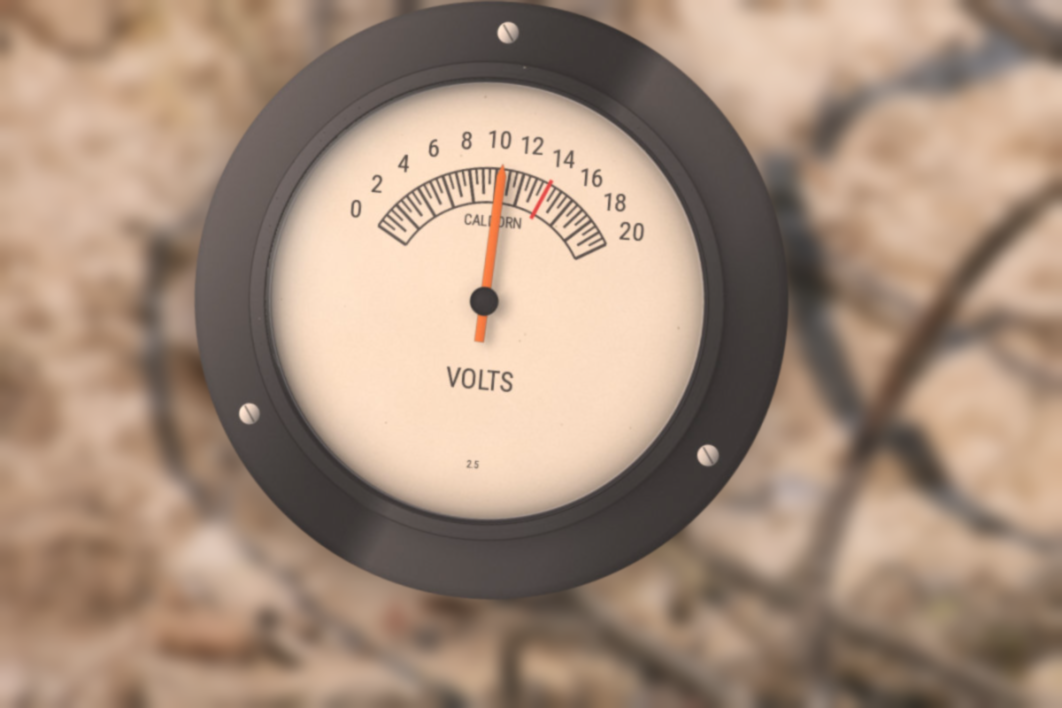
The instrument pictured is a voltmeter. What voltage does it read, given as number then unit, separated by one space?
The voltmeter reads 10.5 V
